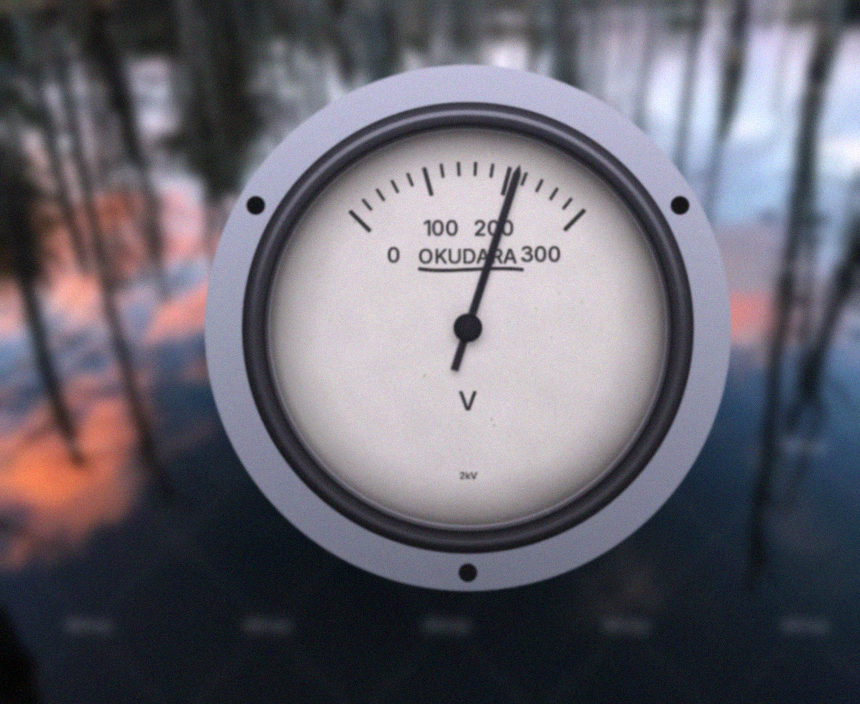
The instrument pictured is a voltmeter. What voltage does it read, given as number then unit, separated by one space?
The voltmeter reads 210 V
